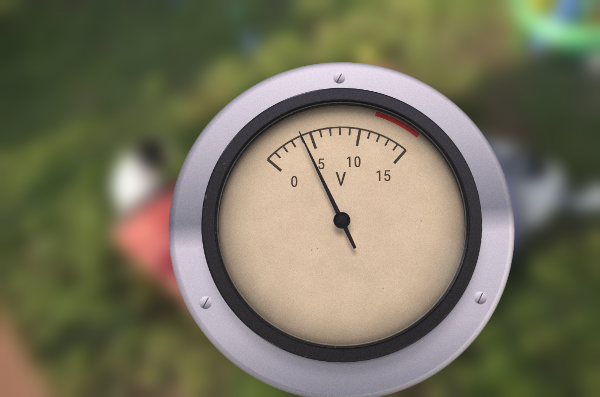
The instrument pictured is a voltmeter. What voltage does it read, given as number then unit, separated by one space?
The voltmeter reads 4 V
